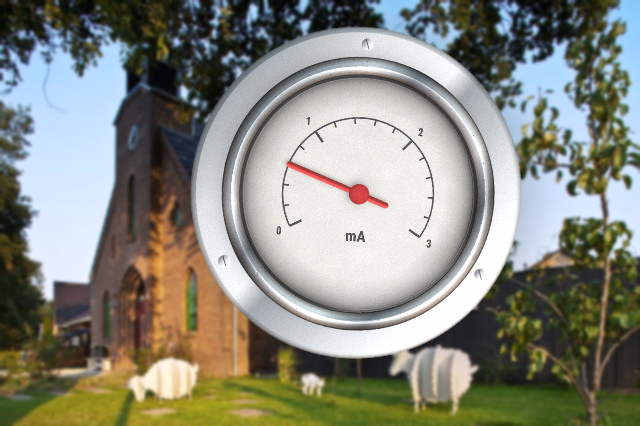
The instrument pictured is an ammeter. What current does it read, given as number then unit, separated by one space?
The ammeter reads 0.6 mA
